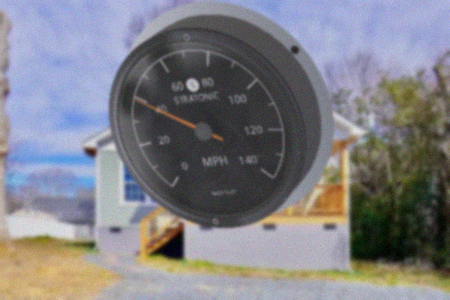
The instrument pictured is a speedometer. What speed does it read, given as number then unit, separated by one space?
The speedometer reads 40 mph
